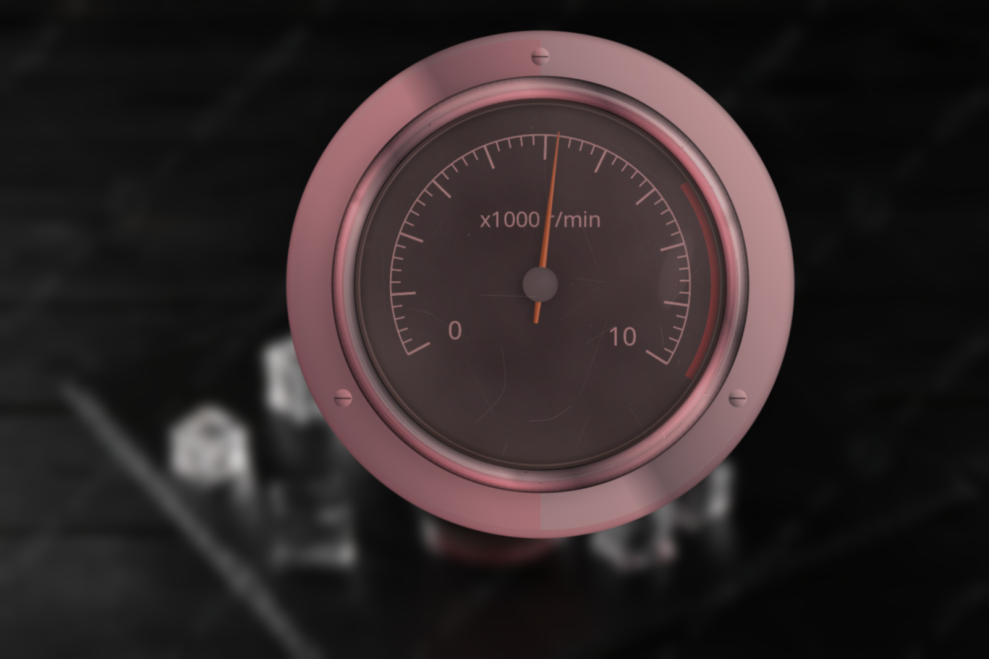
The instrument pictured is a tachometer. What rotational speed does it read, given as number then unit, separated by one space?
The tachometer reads 5200 rpm
